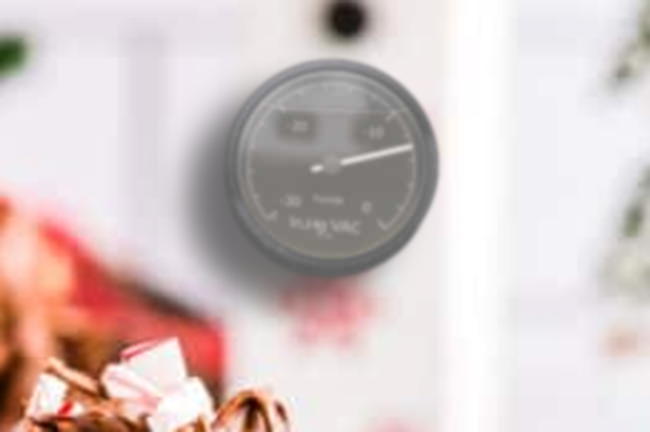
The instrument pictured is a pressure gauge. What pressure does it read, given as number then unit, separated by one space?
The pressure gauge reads -7 inHg
